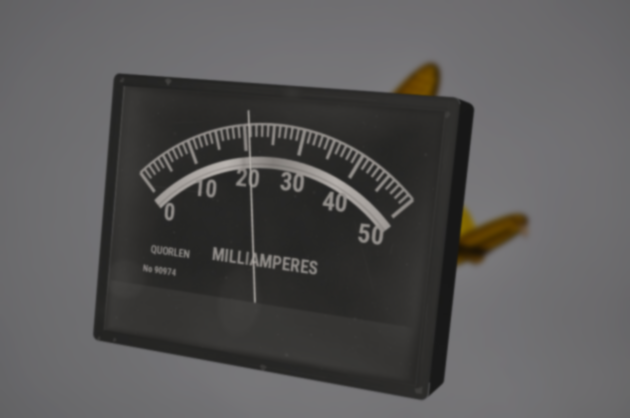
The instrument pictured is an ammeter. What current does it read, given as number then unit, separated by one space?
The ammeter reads 21 mA
